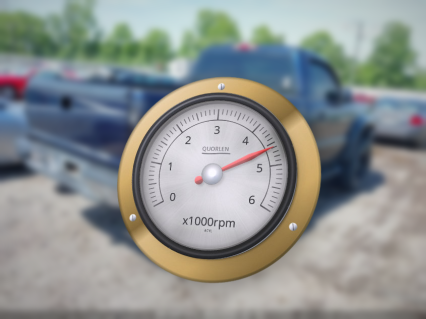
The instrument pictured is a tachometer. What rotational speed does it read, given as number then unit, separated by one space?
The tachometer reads 4600 rpm
